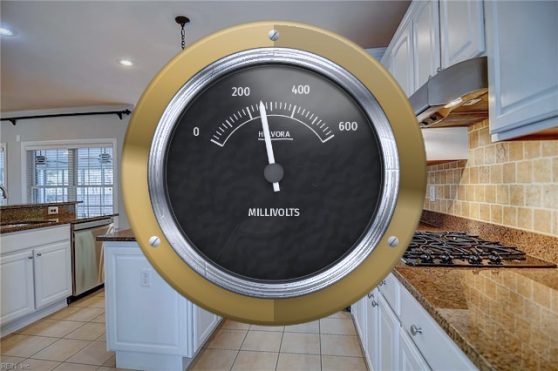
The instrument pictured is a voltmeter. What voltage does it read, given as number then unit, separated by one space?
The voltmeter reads 260 mV
